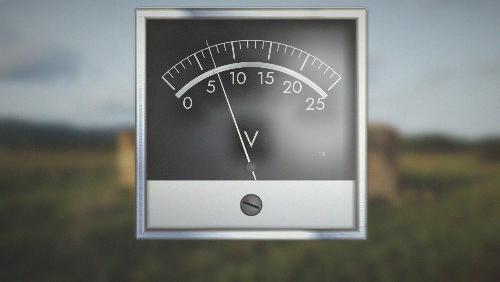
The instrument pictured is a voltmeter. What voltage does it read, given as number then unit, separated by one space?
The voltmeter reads 7 V
